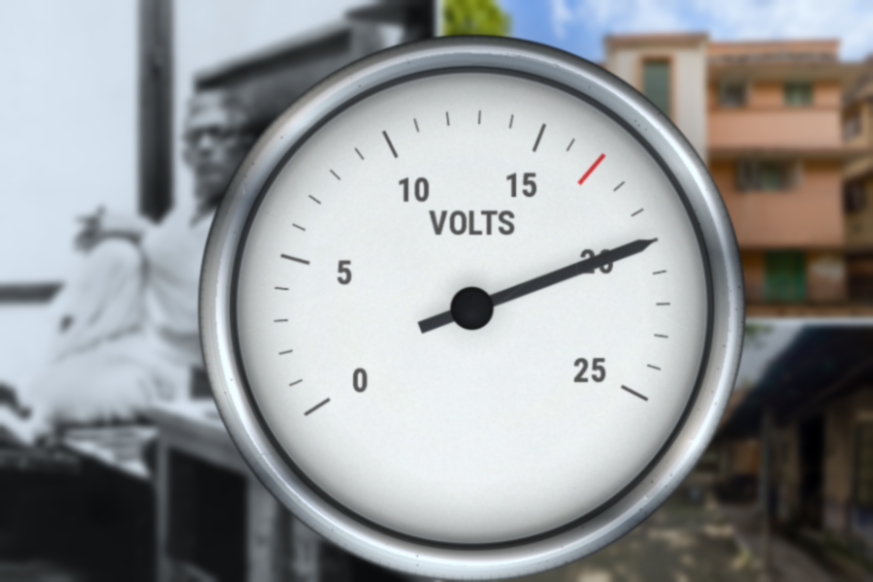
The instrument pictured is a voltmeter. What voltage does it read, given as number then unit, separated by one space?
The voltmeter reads 20 V
